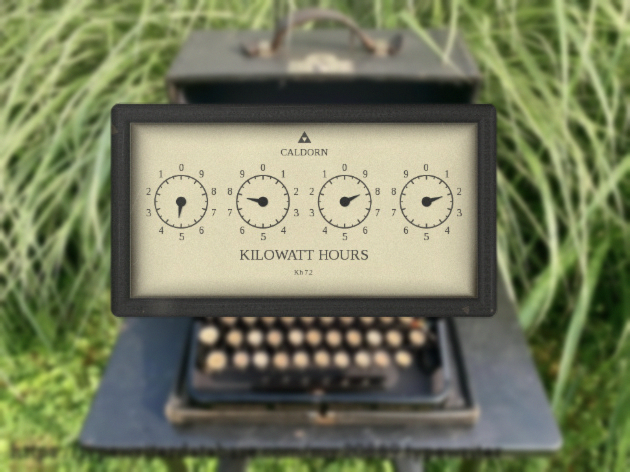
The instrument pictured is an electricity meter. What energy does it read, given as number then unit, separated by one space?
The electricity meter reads 4782 kWh
